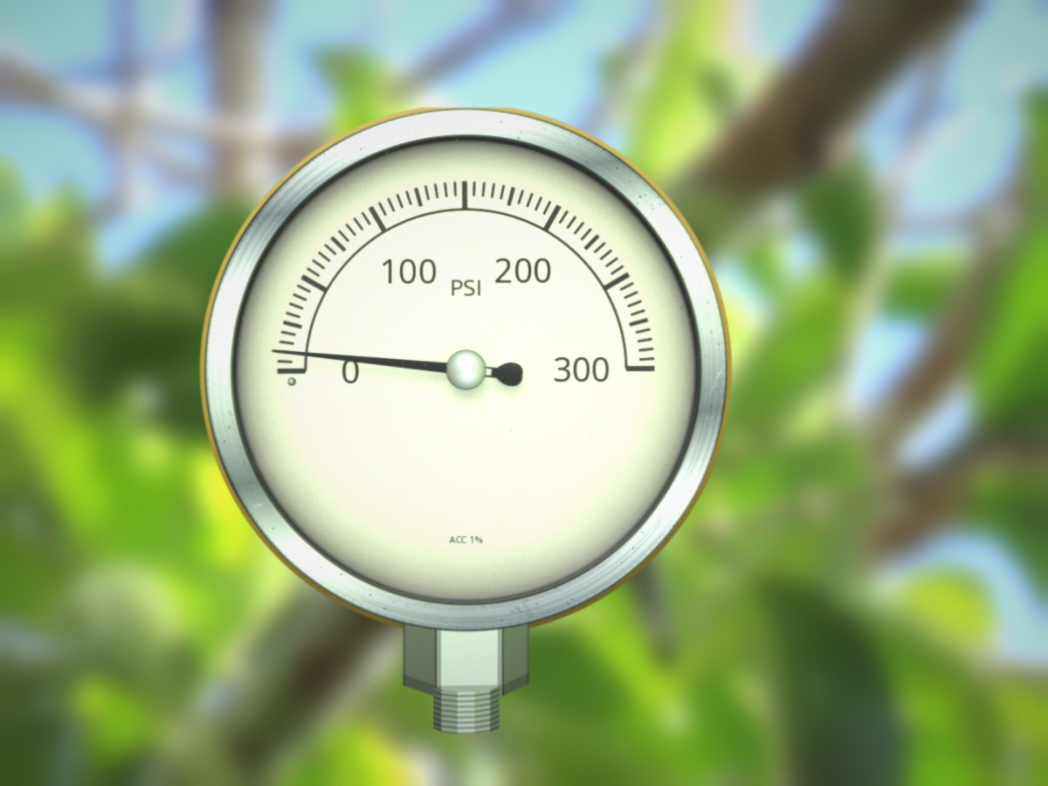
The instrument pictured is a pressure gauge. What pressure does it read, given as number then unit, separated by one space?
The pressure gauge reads 10 psi
